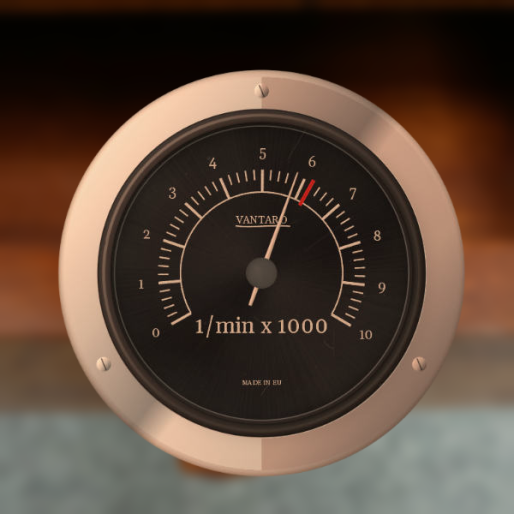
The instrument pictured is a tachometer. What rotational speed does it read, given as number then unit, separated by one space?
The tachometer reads 5800 rpm
